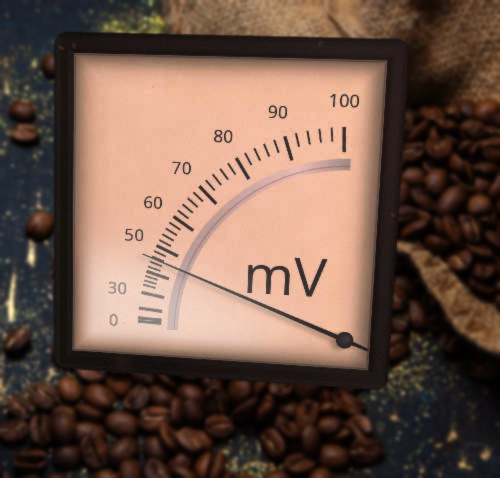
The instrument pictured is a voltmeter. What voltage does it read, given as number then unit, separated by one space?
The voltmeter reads 46 mV
